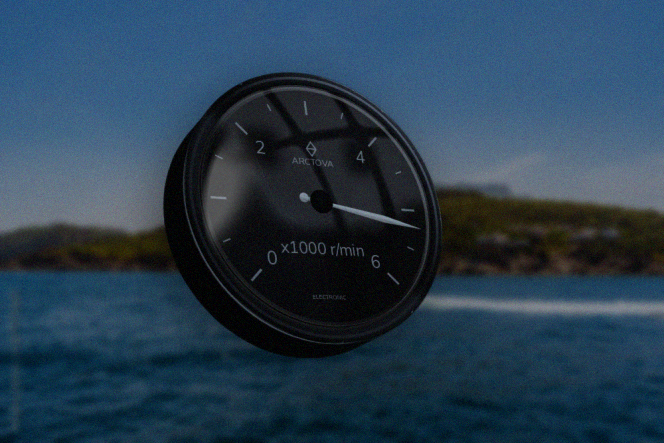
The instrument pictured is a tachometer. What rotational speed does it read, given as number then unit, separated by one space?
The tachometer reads 5250 rpm
